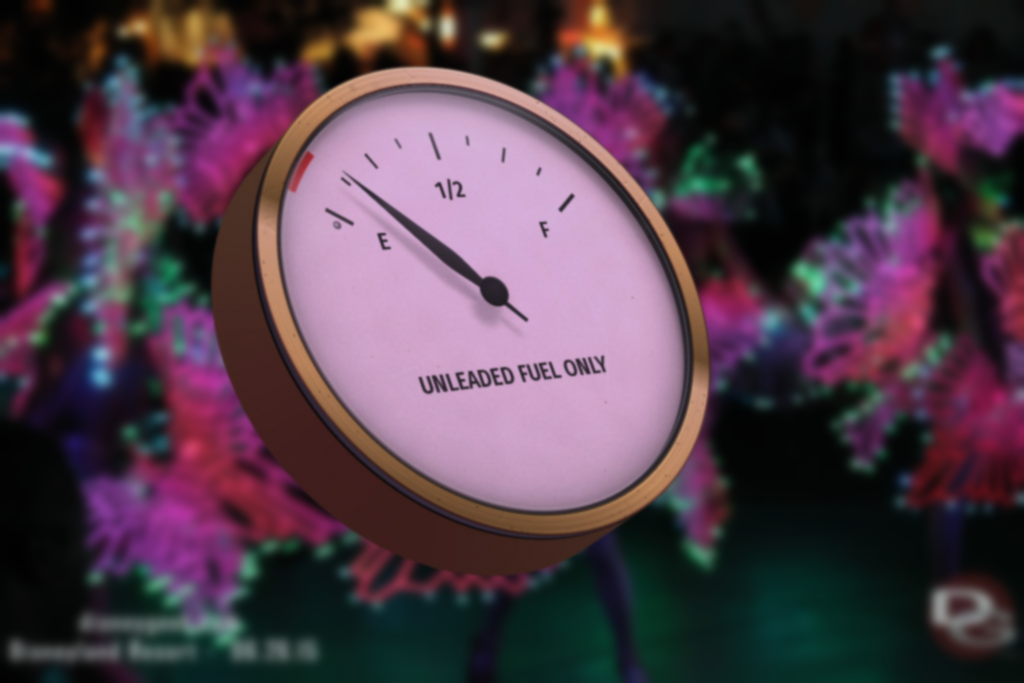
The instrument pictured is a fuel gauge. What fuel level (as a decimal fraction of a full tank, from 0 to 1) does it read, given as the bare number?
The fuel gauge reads 0.125
